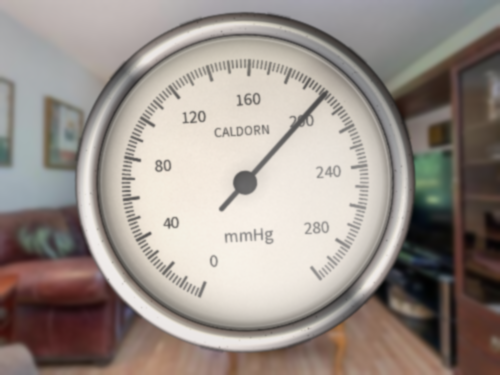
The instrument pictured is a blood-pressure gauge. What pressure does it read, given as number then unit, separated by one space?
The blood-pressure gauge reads 200 mmHg
